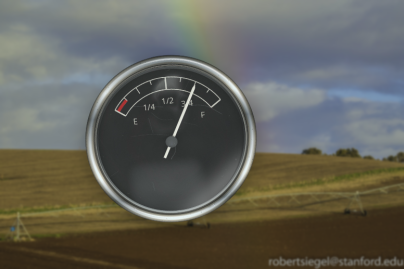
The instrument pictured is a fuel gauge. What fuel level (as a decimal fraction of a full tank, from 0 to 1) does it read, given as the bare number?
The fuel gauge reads 0.75
